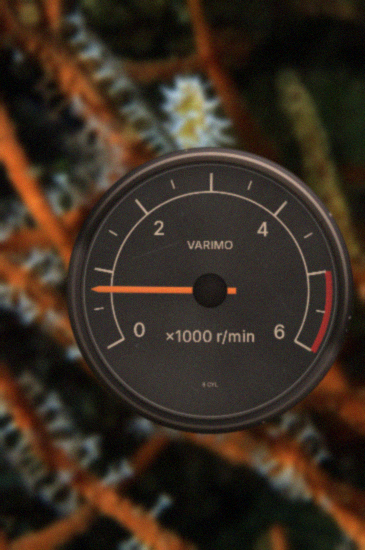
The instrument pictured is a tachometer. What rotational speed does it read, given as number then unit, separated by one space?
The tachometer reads 750 rpm
